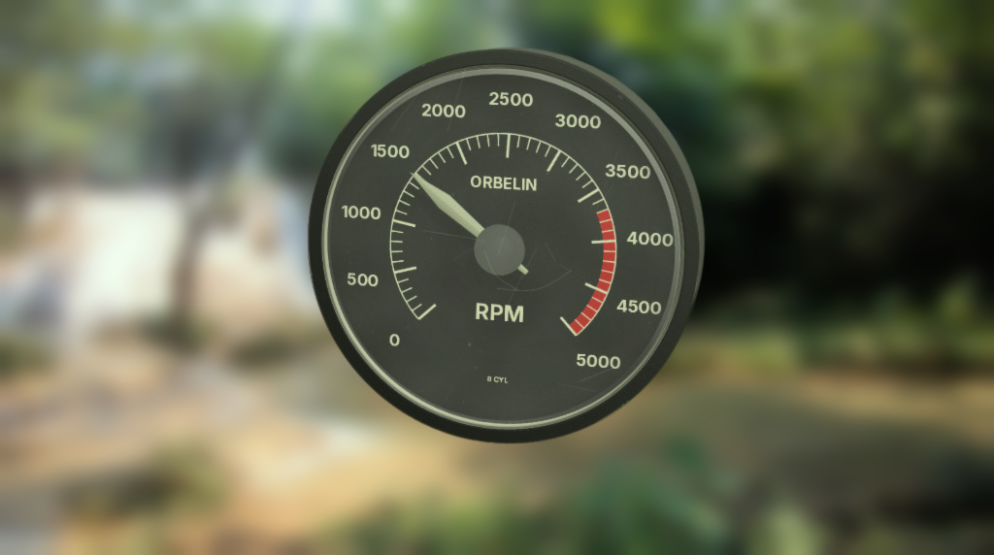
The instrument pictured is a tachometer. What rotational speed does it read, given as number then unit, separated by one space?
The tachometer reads 1500 rpm
